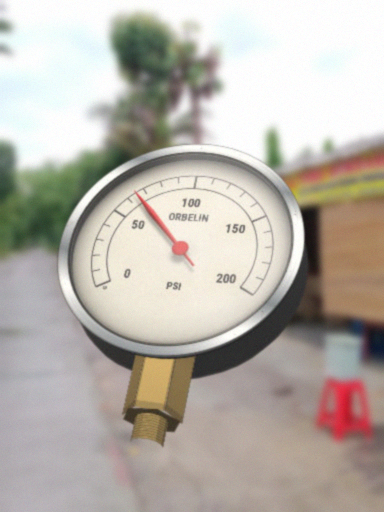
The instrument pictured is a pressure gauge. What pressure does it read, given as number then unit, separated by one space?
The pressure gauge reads 65 psi
